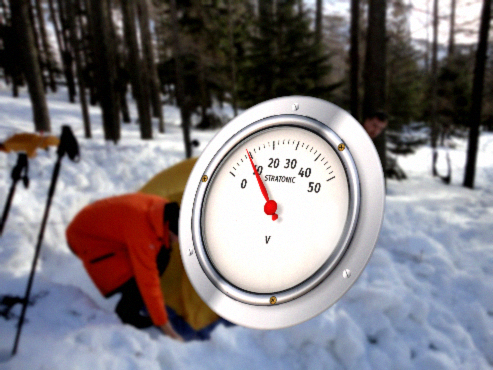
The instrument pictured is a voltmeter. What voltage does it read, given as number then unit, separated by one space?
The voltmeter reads 10 V
